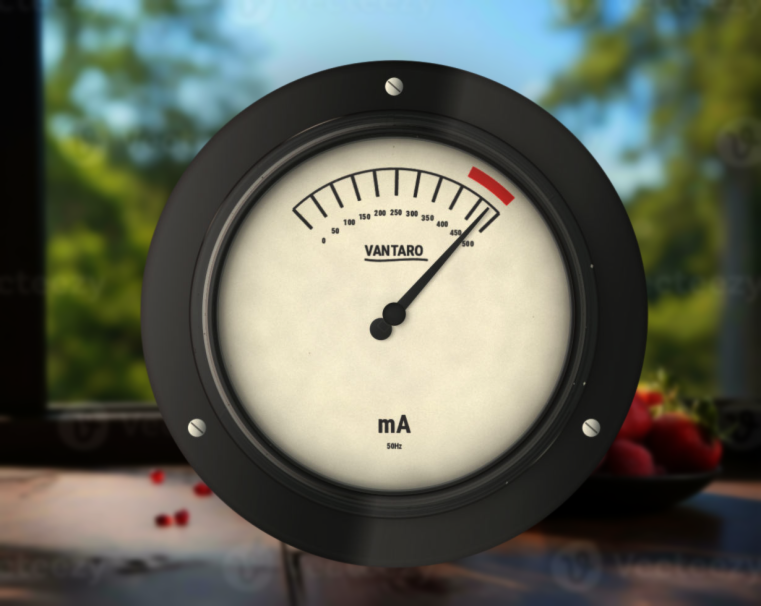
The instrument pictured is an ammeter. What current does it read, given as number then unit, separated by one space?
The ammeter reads 475 mA
